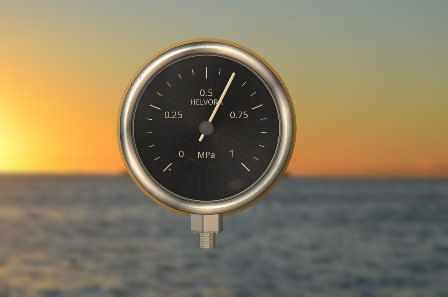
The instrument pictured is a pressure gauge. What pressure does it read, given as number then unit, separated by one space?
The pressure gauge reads 0.6 MPa
